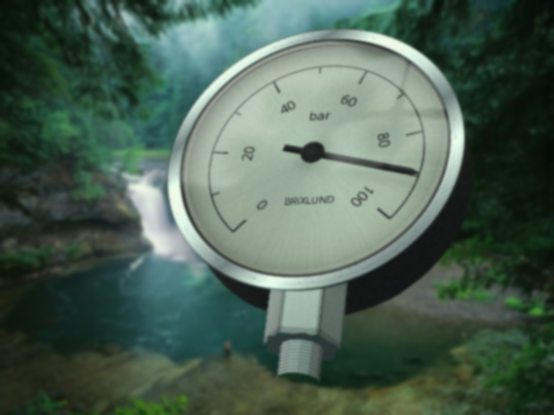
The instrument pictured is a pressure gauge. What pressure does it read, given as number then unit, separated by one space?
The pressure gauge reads 90 bar
